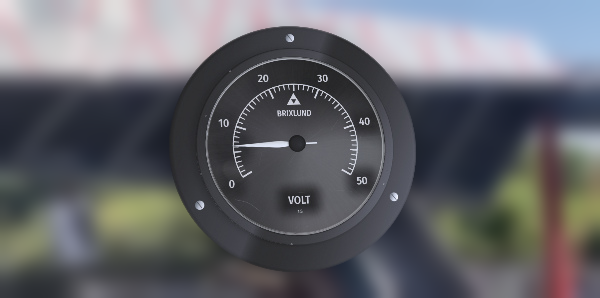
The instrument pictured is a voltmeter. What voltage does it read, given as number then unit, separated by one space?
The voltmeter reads 6 V
